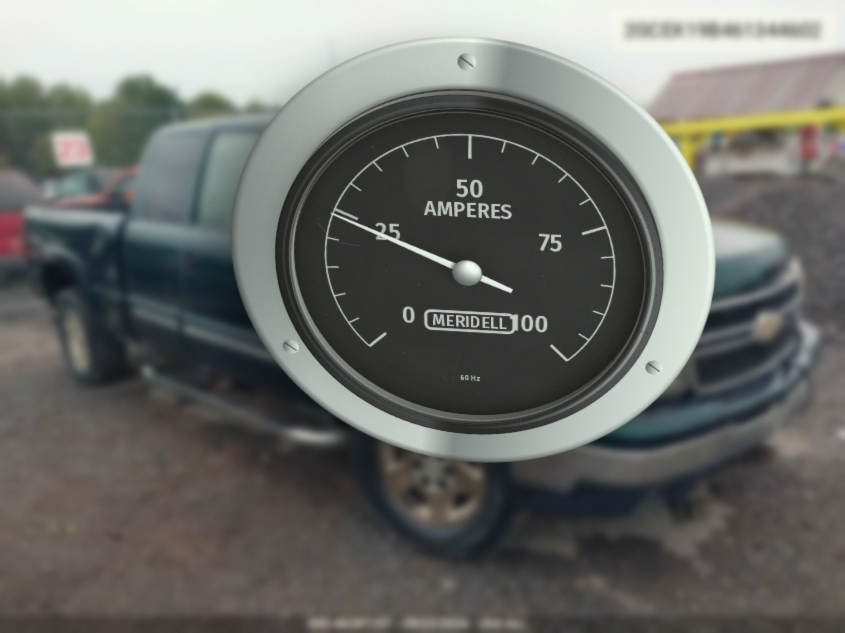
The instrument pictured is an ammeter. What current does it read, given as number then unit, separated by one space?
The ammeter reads 25 A
